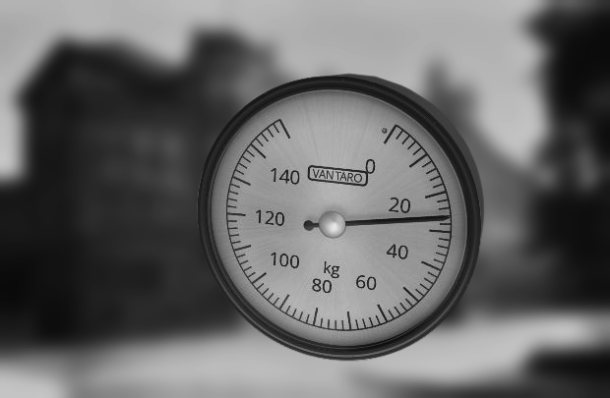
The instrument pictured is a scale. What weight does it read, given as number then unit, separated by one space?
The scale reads 26 kg
